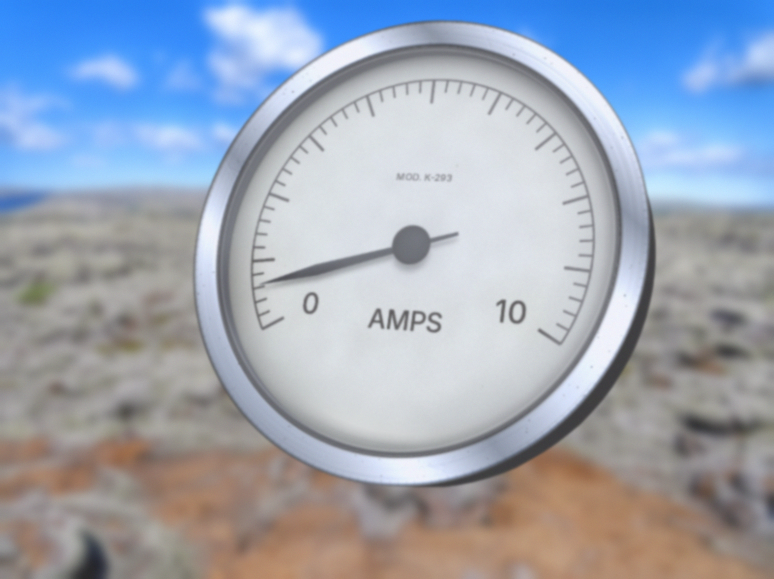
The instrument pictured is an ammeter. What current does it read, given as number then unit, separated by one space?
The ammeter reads 0.6 A
